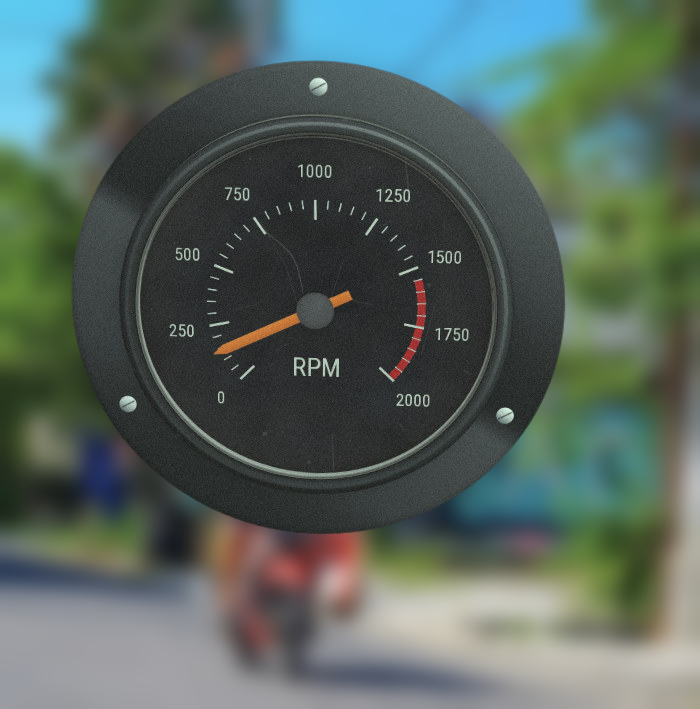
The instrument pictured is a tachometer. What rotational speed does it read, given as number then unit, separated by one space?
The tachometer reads 150 rpm
